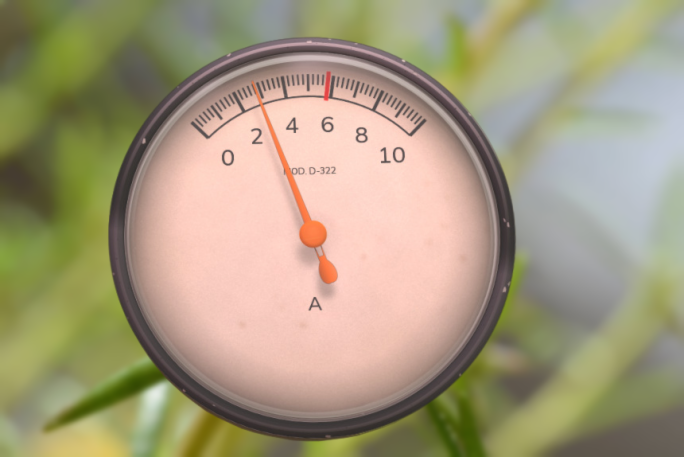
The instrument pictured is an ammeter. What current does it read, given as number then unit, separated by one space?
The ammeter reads 2.8 A
